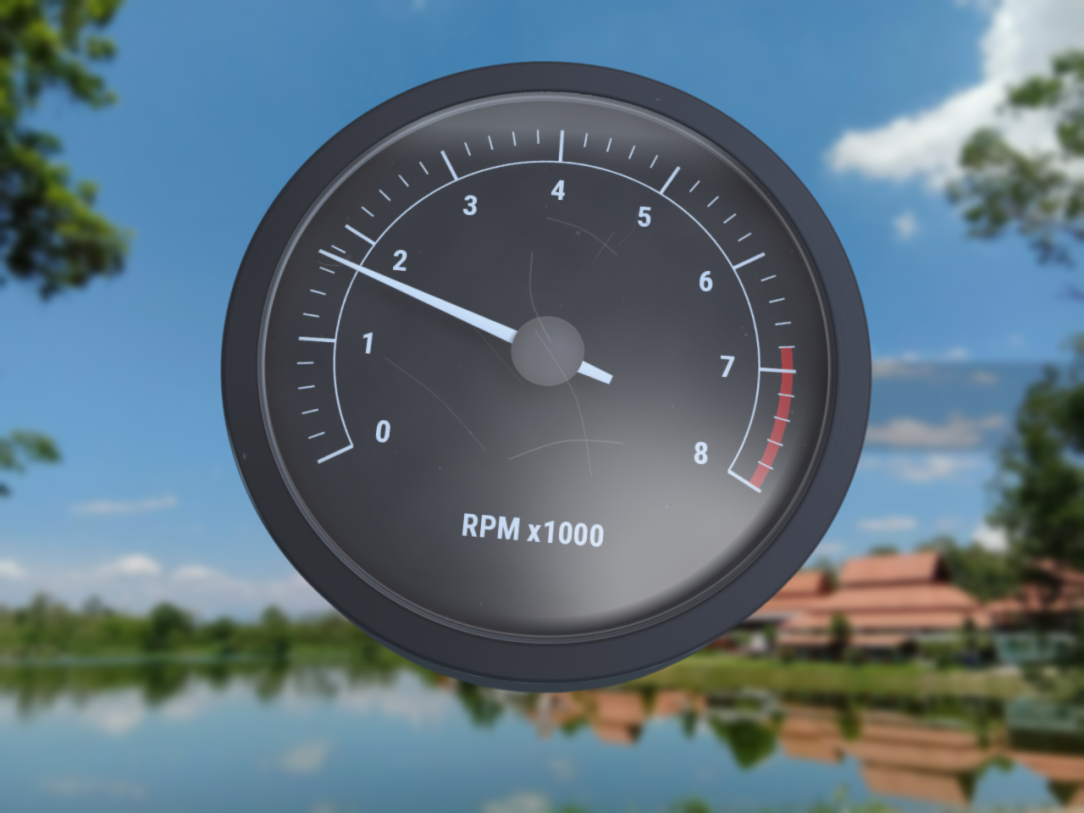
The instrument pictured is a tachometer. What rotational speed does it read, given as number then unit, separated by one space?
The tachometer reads 1700 rpm
